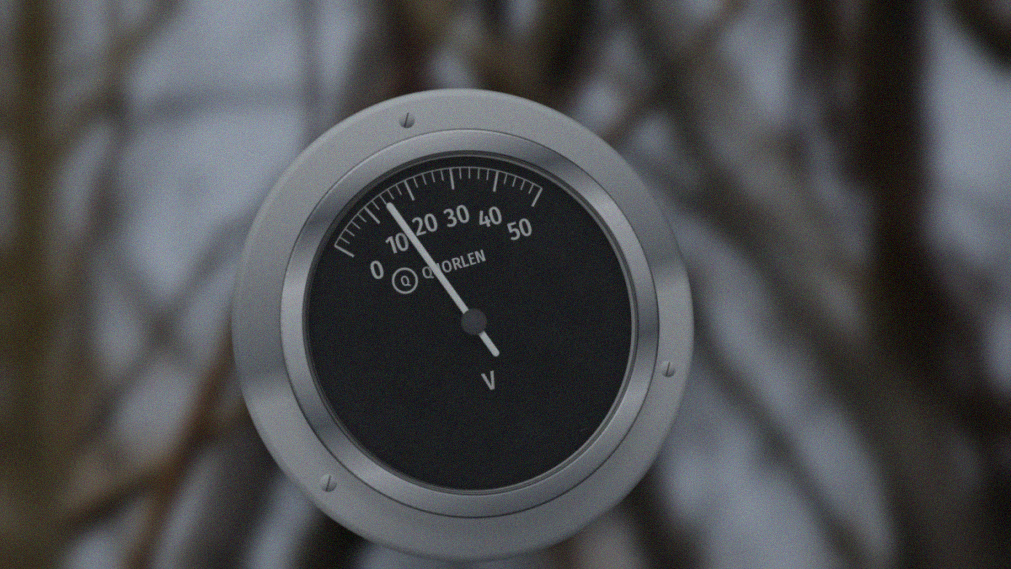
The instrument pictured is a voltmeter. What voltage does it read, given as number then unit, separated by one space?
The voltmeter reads 14 V
